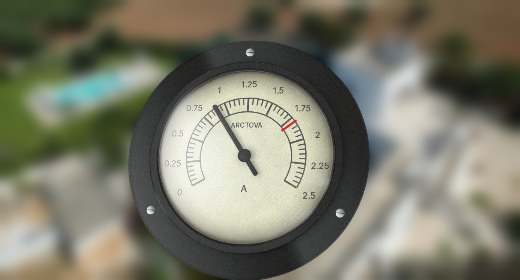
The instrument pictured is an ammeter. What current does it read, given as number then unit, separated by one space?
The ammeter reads 0.9 A
